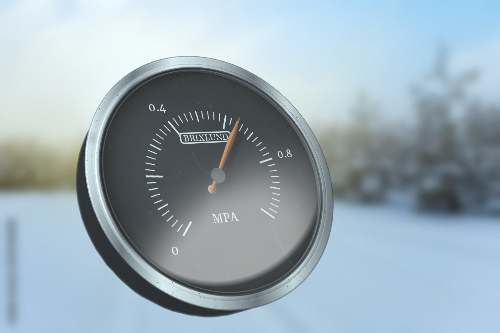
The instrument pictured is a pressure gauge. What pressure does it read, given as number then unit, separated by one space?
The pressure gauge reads 0.64 MPa
